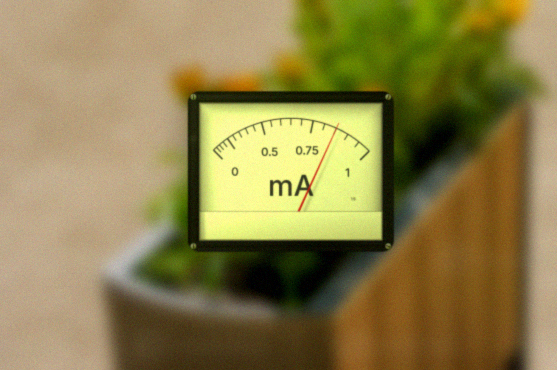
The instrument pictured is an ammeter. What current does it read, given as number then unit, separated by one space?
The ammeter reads 0.85 mA
